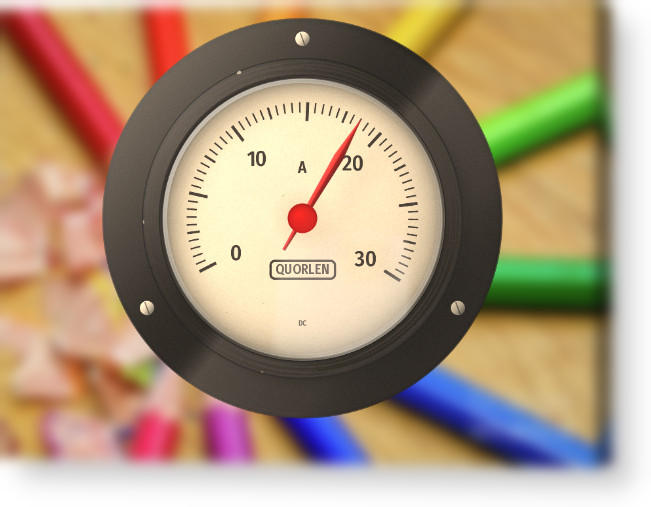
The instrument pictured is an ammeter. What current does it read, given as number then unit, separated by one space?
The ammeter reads 18.5 A
